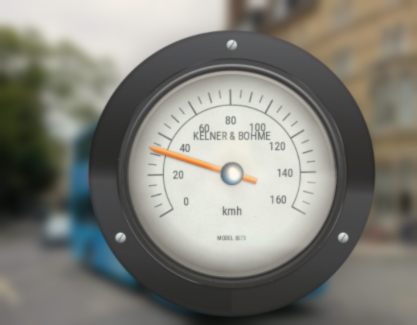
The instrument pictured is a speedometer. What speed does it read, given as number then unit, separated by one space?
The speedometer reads 32.5 km/h
